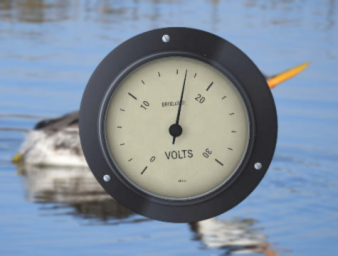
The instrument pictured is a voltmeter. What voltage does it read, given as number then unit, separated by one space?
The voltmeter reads 17 V
